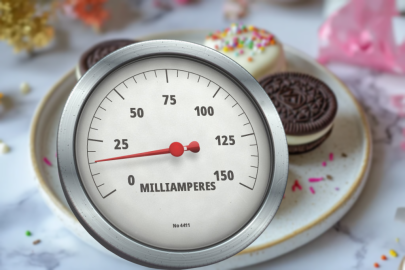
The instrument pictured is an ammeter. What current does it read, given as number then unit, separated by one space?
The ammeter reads 15 mA
